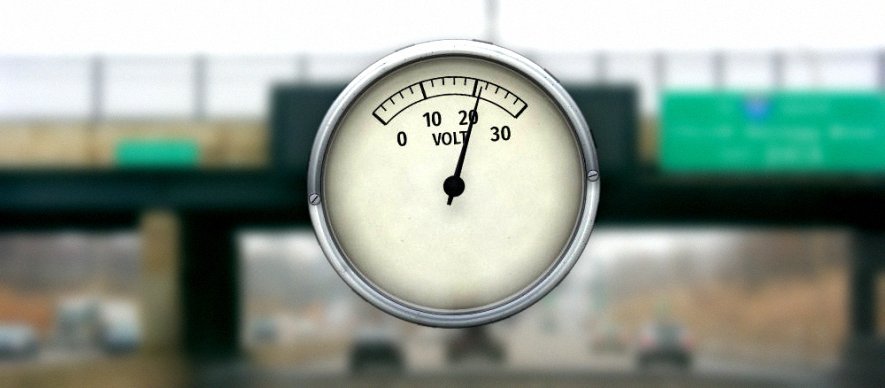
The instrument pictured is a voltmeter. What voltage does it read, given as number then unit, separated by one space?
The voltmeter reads 21 V
